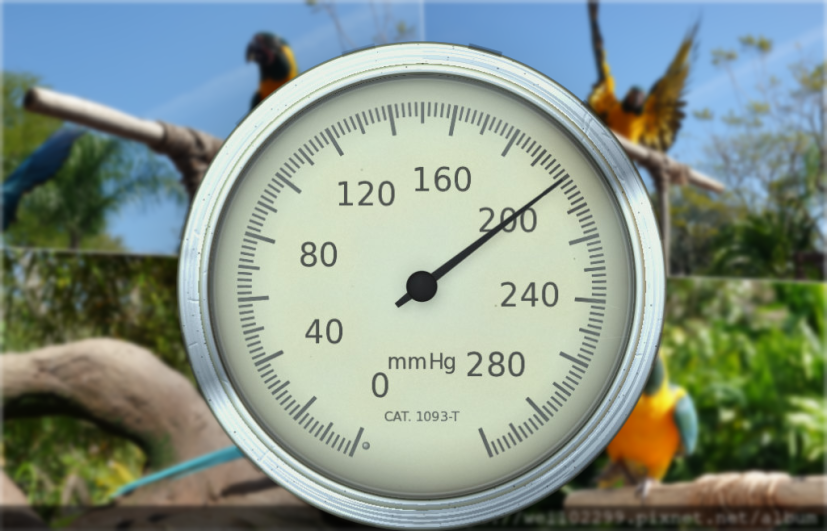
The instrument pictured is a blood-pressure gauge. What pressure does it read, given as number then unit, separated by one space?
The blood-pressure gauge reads 200 mmHg
